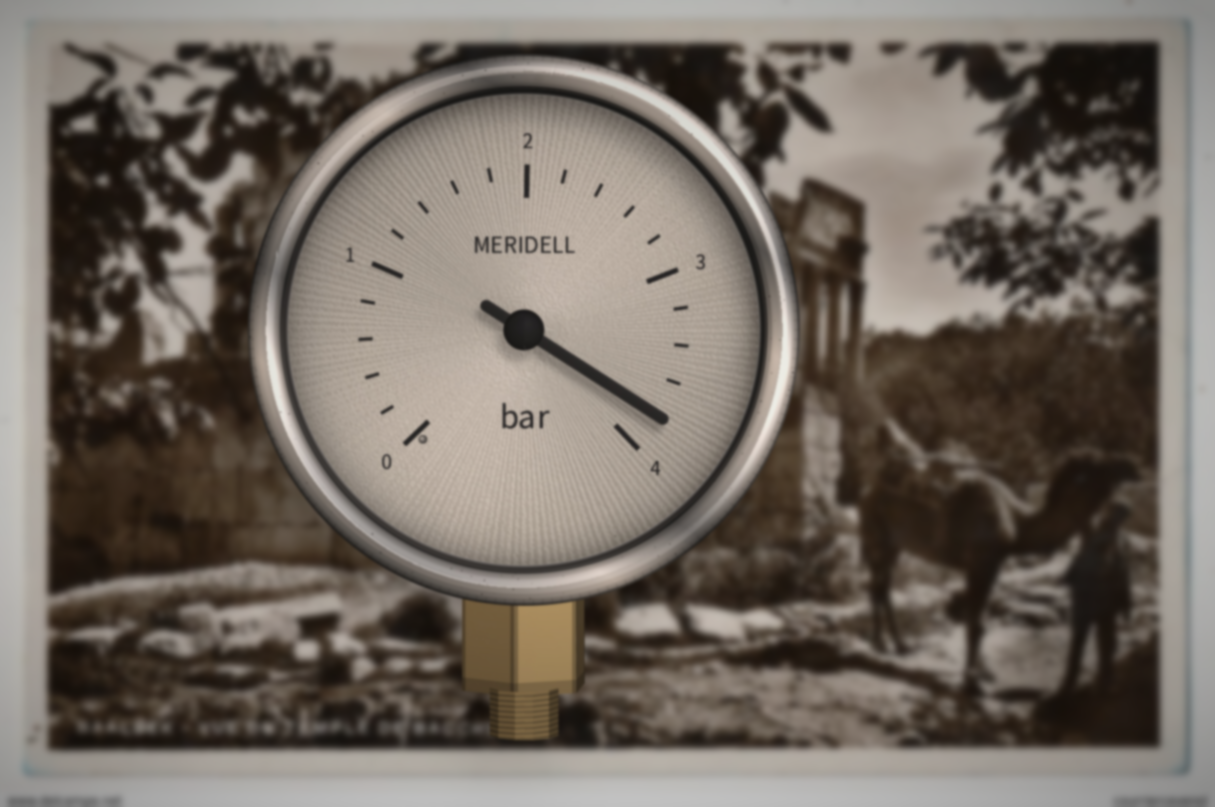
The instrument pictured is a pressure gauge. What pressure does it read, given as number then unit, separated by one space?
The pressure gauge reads 3.8 bar
